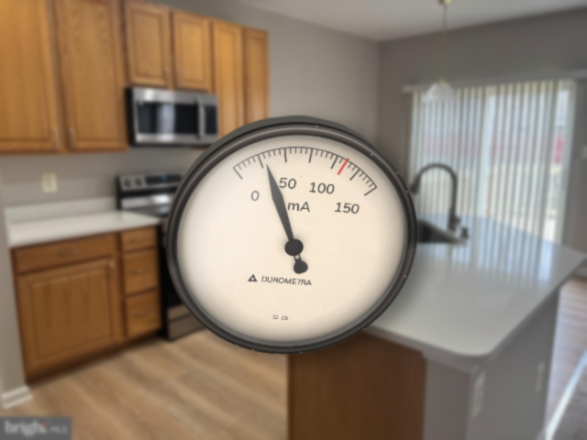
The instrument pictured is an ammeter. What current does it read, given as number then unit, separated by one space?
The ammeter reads 30 mA
